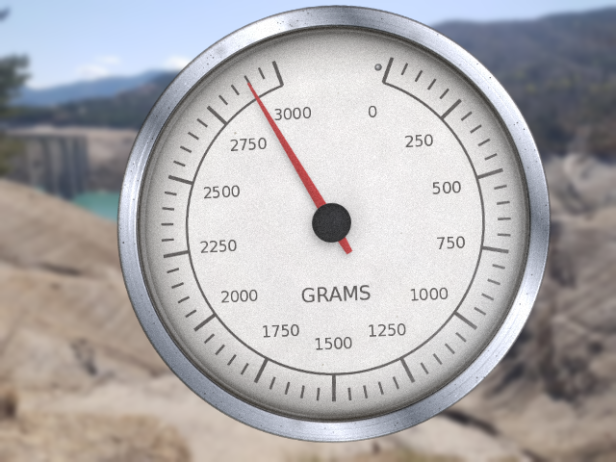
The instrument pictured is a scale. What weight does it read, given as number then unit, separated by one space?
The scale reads 2900 g
